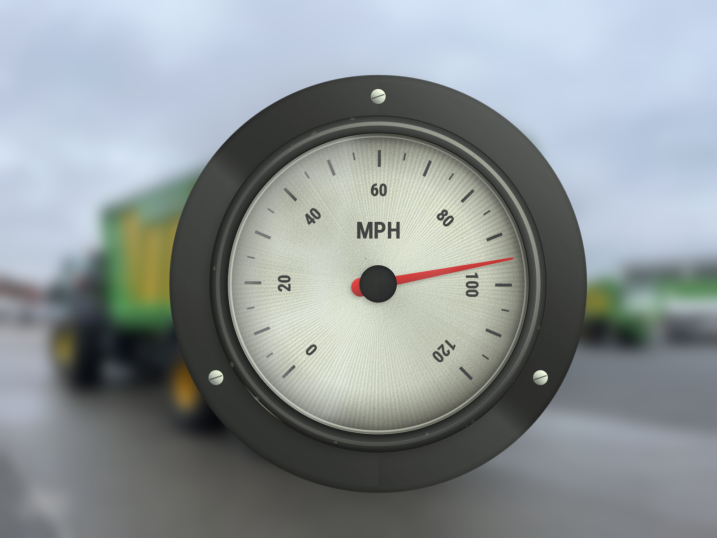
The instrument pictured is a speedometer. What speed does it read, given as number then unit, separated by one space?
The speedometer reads 95 mph
